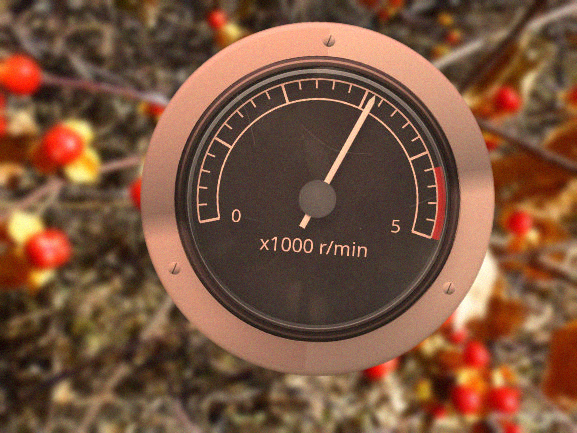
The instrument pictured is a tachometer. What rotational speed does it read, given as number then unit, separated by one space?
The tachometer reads 3100 rpm
